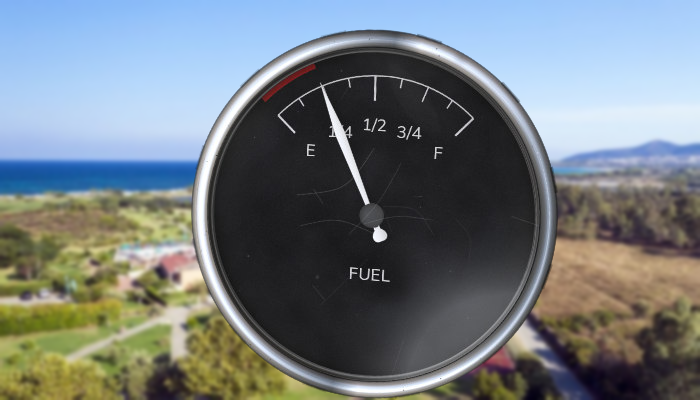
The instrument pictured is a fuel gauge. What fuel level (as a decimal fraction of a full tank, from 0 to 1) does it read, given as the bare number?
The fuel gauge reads 0.25
